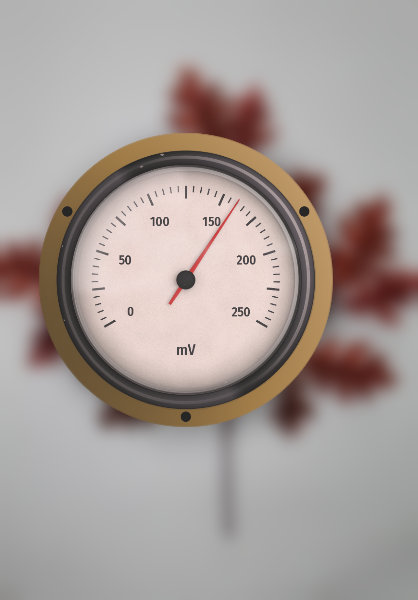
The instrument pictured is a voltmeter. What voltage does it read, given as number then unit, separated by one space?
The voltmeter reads 160 mV
